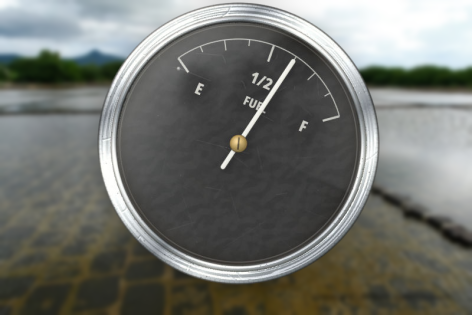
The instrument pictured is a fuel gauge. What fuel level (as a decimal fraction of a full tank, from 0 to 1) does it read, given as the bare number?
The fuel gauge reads 0.625
